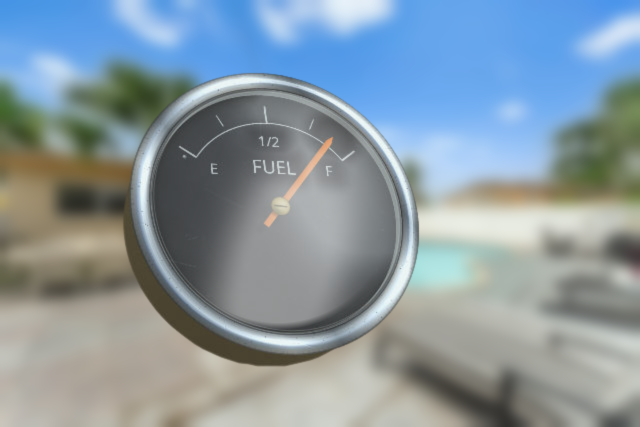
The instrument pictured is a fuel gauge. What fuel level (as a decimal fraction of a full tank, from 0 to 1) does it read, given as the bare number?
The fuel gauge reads 0.875
